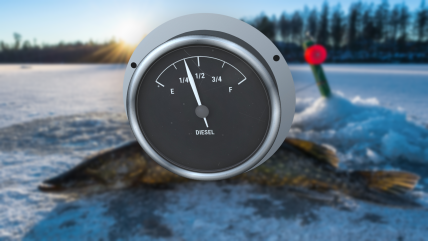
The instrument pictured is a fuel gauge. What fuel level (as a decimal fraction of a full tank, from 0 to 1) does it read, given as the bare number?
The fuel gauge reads 0.375
